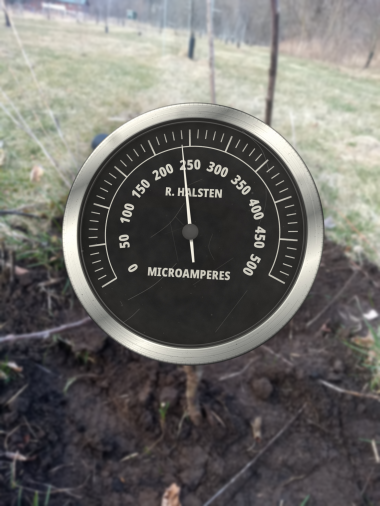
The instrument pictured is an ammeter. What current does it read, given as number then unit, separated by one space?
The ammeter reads 240 µA
